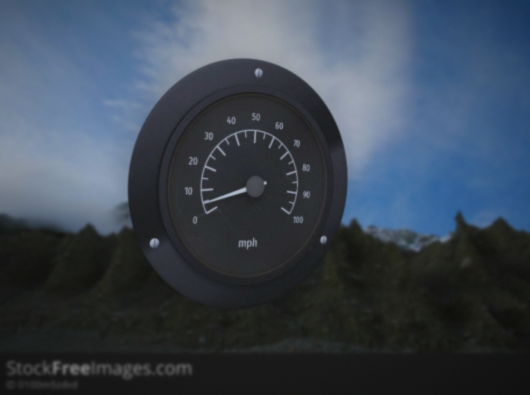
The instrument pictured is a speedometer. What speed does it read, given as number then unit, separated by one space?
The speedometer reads 5 mph
